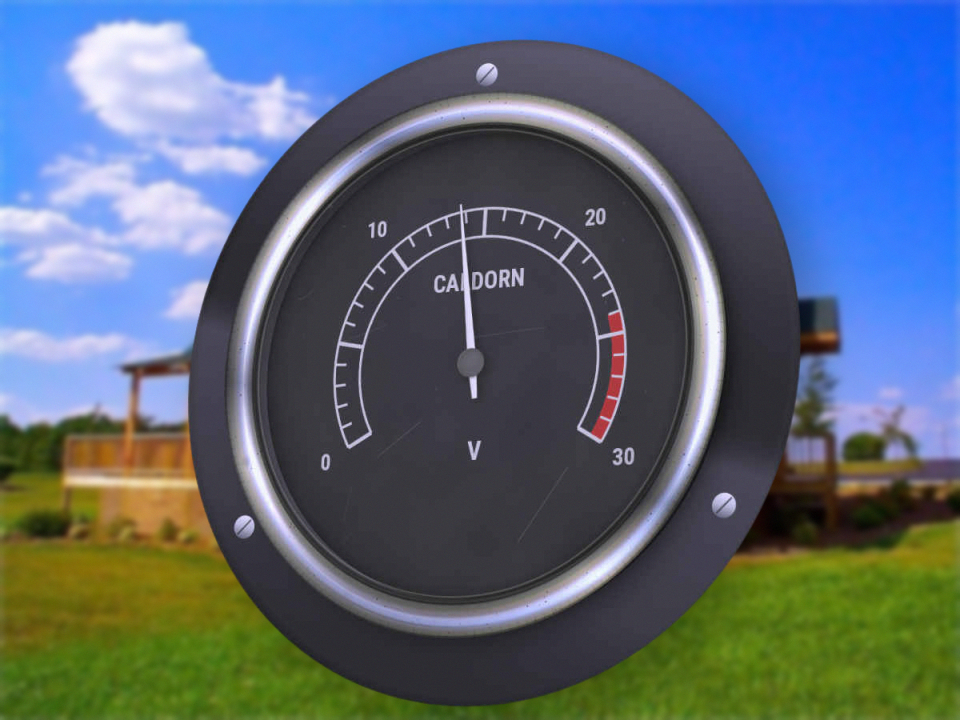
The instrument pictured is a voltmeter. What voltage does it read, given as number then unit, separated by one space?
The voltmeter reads 14 V
